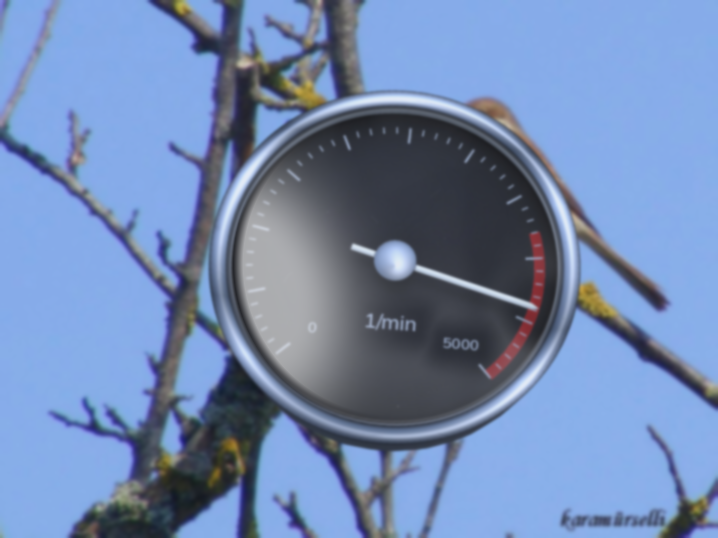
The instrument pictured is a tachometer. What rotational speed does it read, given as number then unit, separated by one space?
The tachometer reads 4400 rpm
